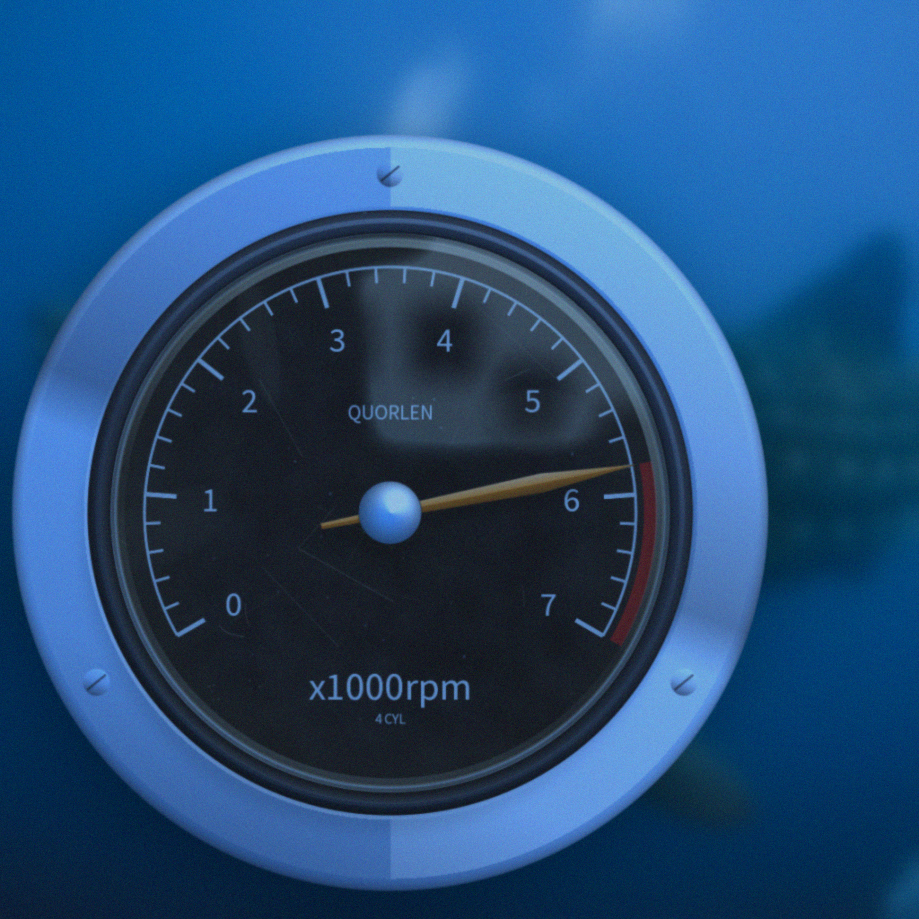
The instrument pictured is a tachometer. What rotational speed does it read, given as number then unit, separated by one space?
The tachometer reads 5800 rpm
